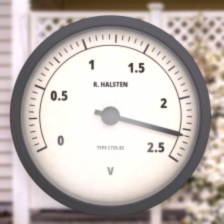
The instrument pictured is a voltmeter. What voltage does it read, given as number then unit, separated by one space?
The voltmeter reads 2.3 V
